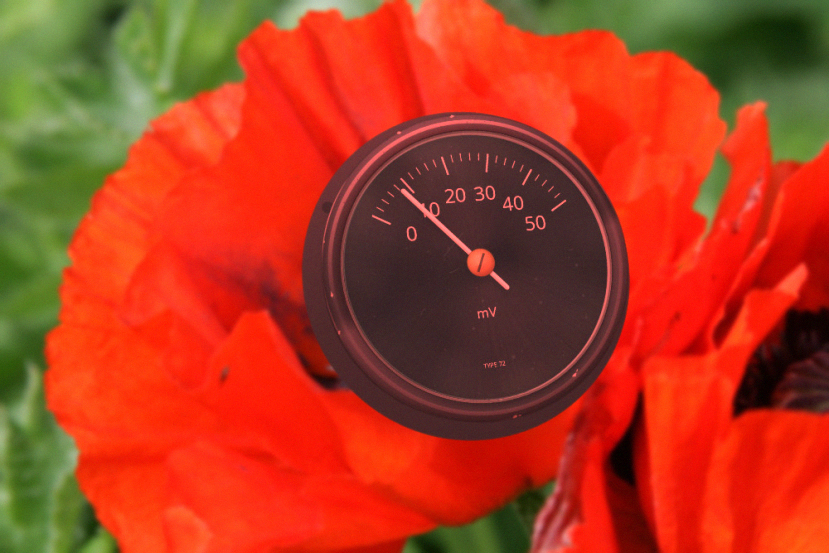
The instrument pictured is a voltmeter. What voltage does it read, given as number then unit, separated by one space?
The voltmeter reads 8 mV
